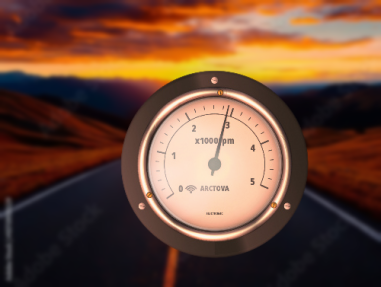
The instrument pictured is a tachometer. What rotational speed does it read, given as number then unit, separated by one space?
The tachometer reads 2900 rpm
